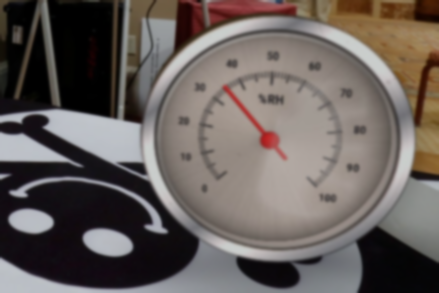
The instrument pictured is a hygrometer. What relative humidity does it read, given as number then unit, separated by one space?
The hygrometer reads 35 %
